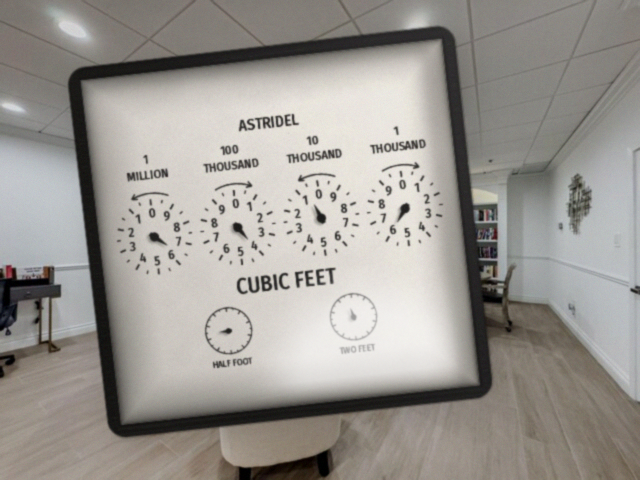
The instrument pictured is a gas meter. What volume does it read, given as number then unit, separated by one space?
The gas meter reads 640600 ft³
